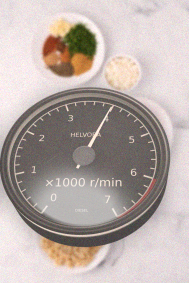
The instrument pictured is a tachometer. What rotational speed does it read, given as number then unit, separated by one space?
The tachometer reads 4000 rpm
